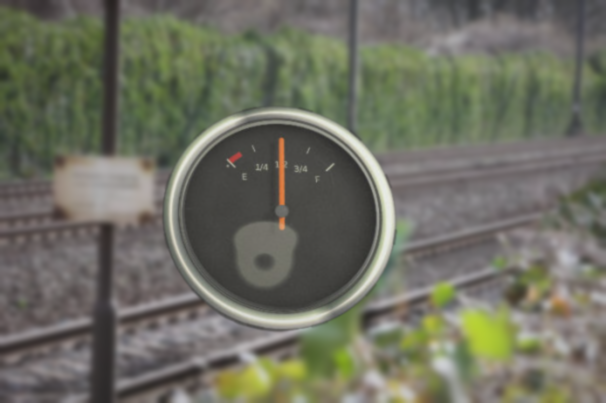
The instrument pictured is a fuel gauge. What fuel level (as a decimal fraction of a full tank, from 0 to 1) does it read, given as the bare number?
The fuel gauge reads 0.5
